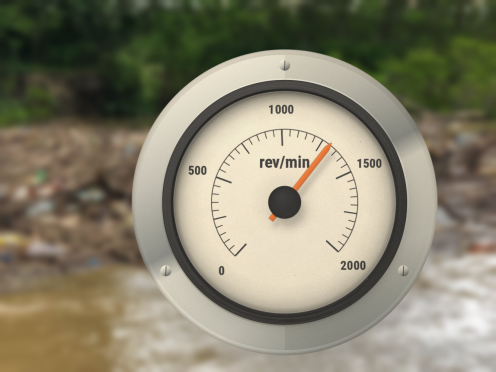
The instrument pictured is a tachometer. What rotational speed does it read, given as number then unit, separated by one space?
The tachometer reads 1300 rpm
